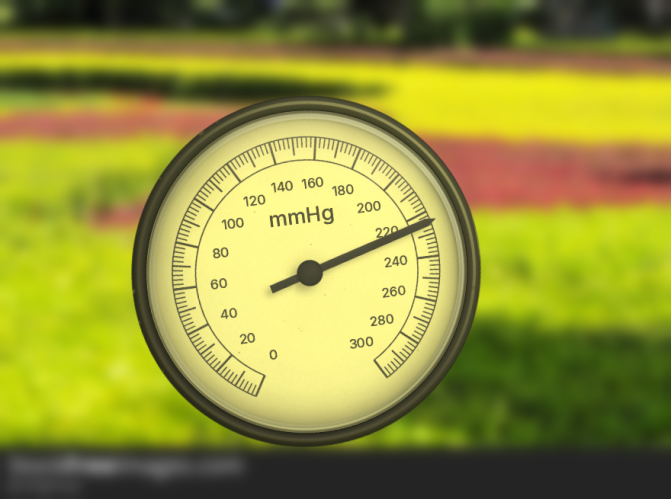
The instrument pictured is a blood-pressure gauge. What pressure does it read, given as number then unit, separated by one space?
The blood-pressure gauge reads 224 mmHg
